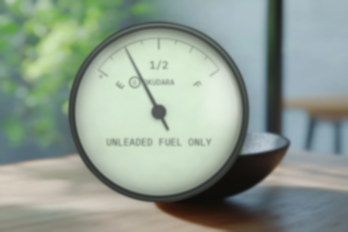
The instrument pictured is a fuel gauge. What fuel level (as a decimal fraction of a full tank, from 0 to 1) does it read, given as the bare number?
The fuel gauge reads 0.25
